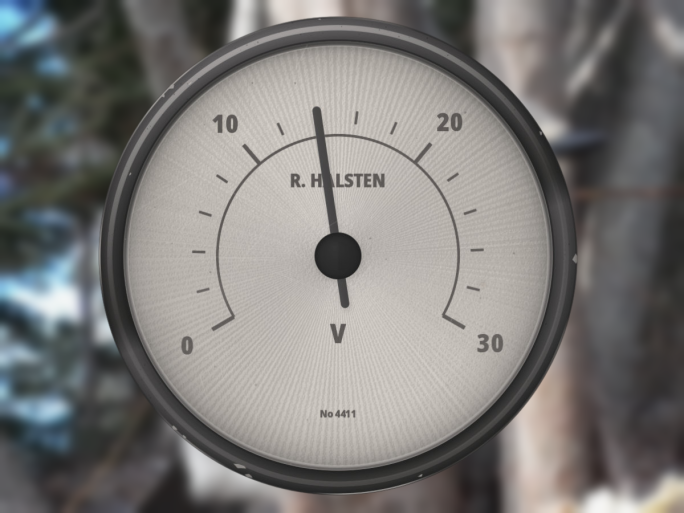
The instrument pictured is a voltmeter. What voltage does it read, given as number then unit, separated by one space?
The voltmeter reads 14 V
